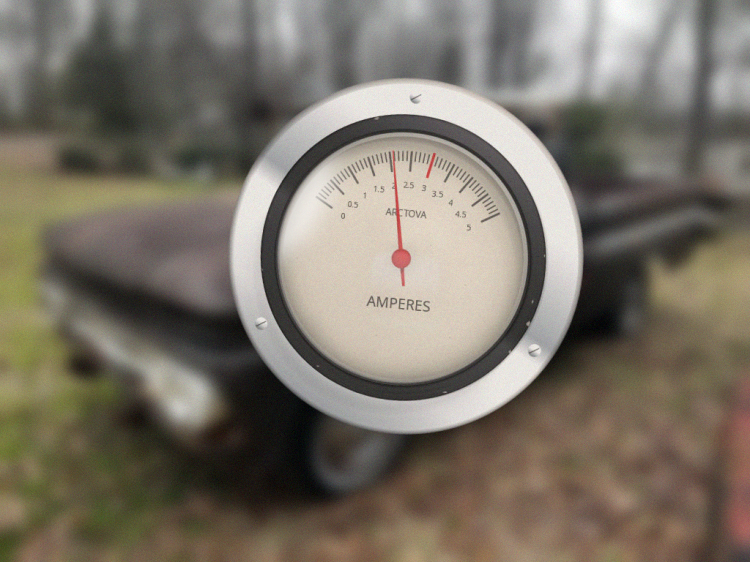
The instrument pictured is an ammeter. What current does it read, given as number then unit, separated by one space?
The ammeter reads 2.1 A
